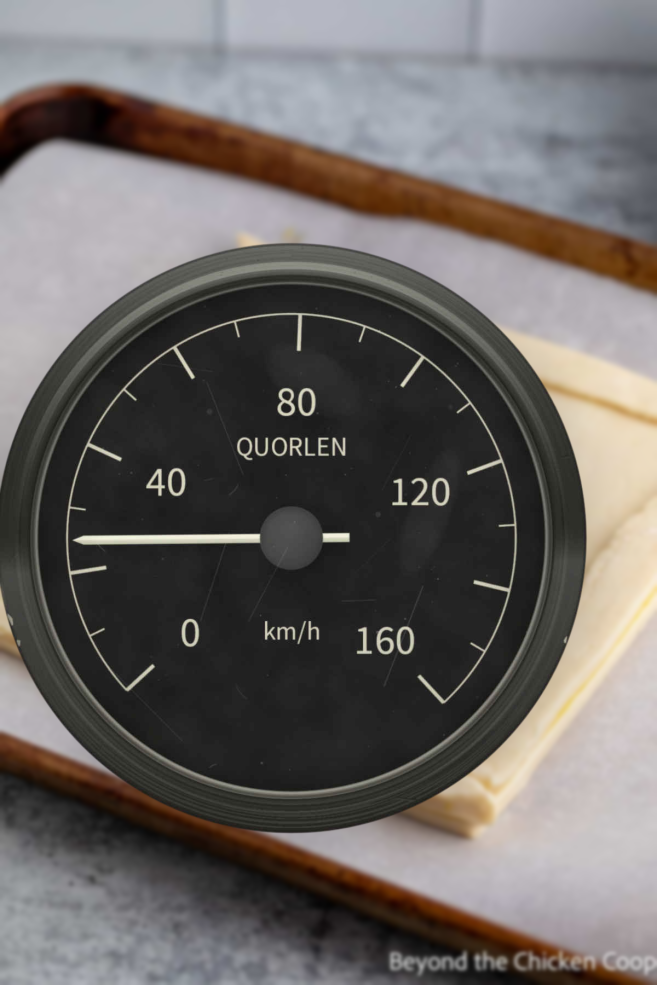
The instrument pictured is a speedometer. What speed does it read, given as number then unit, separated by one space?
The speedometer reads 25 km/h
